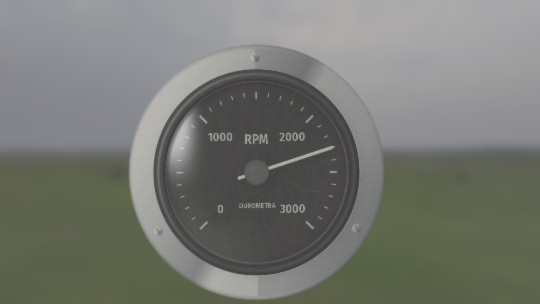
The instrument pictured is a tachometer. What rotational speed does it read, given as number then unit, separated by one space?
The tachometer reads 2300 rpm
